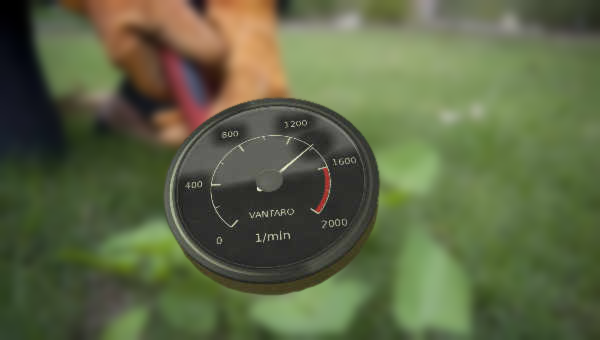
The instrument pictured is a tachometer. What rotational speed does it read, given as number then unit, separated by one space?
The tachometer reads 1400 rpm
